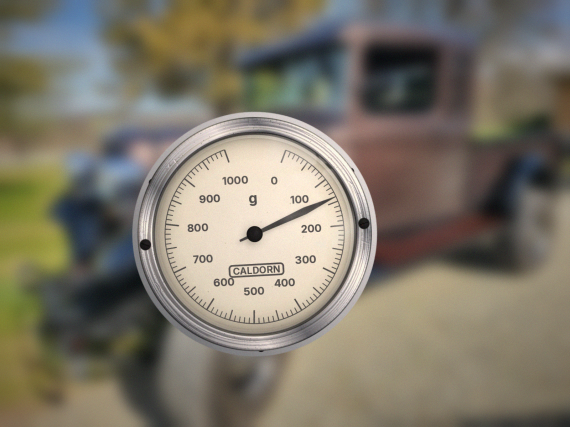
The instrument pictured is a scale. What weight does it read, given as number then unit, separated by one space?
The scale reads 140 g
